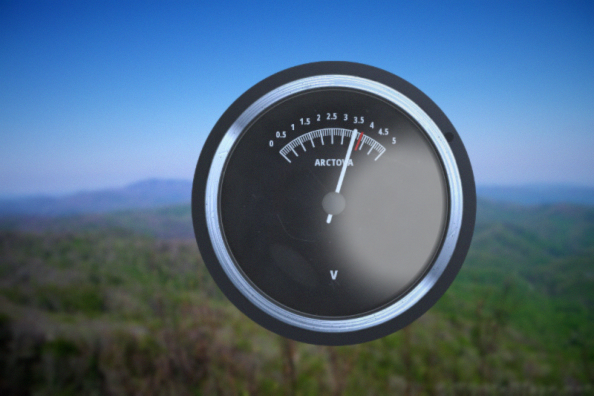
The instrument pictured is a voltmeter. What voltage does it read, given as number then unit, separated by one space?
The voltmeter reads 3.5 V
